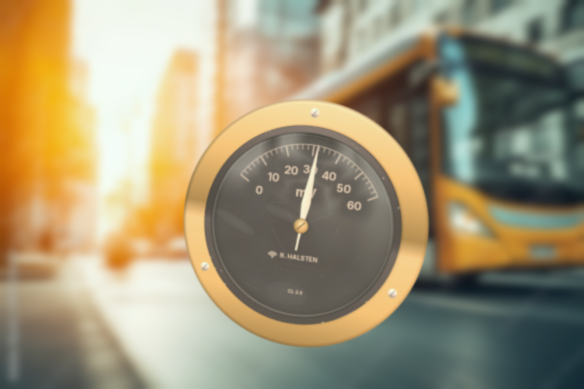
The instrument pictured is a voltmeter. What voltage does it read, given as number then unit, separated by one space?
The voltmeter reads 32 mV
